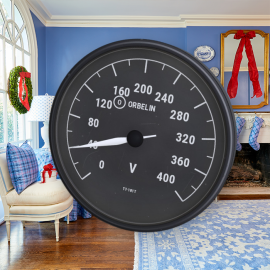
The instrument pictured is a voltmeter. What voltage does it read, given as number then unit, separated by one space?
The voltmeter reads 40 V
